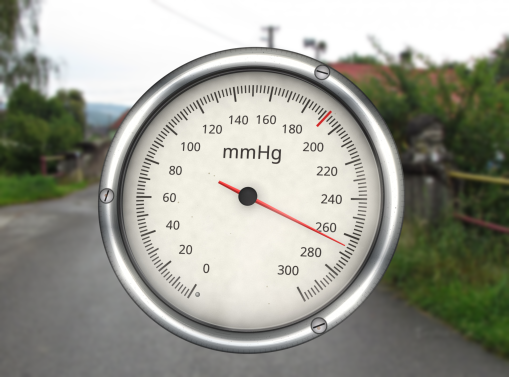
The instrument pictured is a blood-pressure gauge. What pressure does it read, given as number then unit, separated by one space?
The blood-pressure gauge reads 266 mmHg
